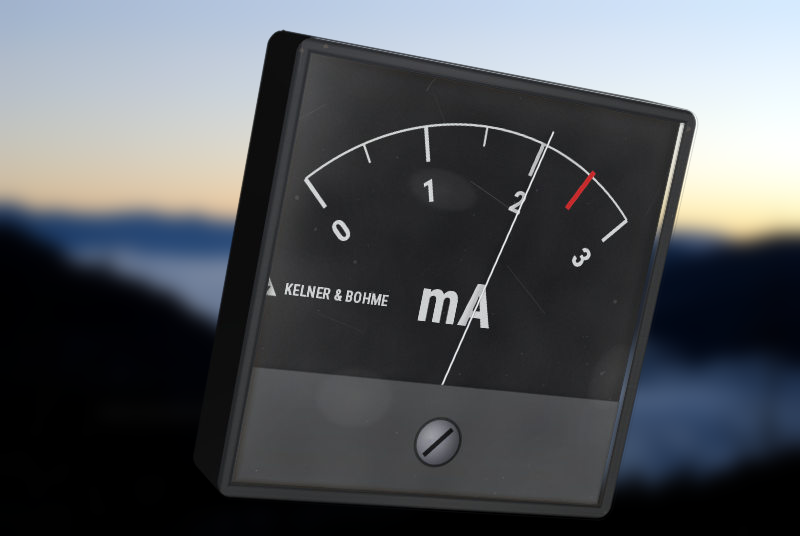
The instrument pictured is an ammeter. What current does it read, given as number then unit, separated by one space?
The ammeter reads 2 mA
